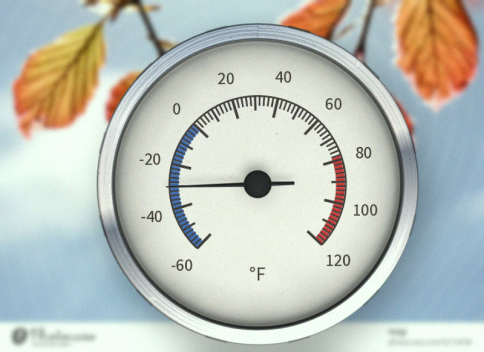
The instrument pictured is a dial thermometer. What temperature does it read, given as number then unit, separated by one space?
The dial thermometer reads -30 °F
